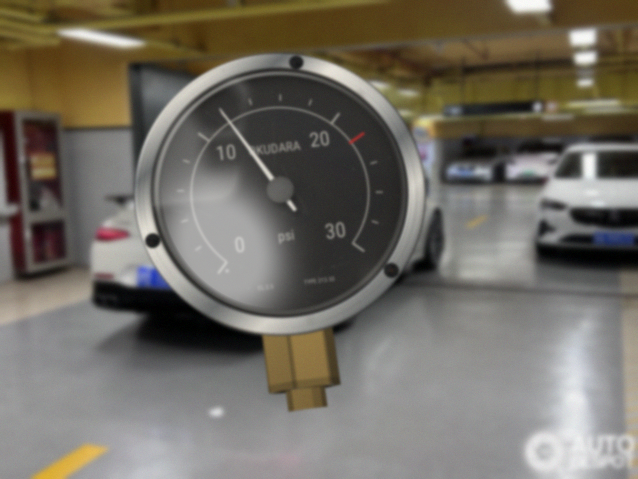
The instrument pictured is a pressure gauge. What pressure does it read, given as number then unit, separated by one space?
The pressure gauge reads 12 psi
